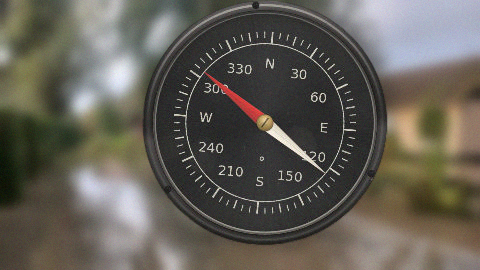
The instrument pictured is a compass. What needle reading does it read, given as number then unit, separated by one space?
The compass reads 305 °
